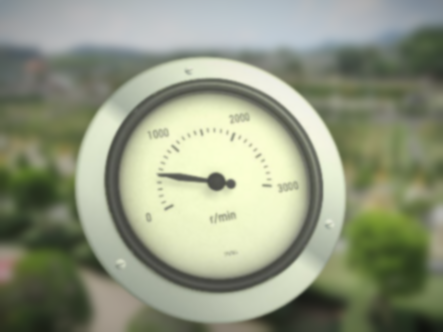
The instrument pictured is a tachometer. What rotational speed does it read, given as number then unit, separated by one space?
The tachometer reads 500 rpm
